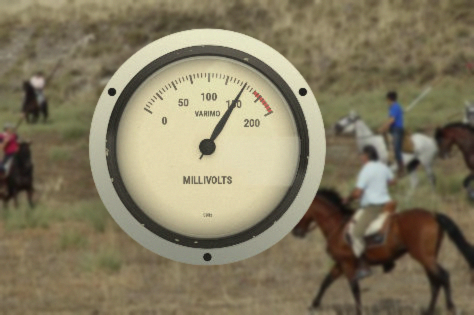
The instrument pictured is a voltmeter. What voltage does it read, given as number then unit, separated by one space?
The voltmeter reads 150 mV
